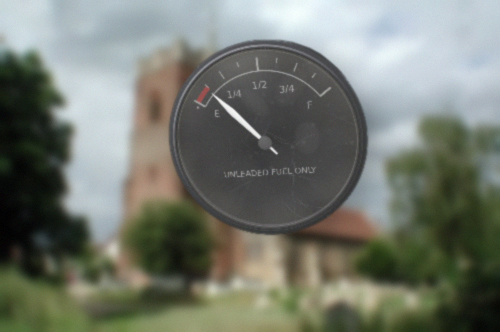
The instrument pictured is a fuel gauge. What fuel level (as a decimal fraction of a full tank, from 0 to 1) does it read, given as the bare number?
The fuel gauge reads 0.125
